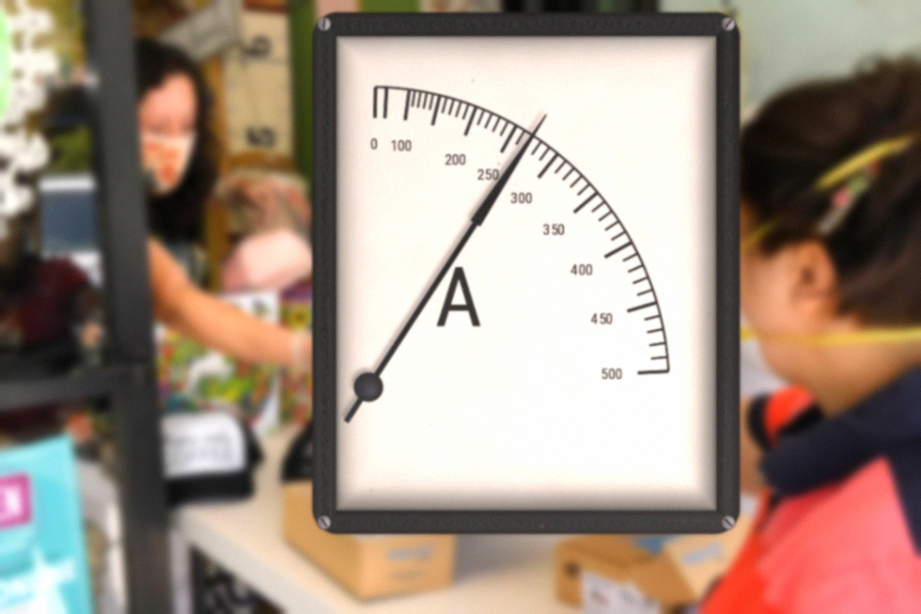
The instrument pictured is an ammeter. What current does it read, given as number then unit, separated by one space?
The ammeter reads 270 A
